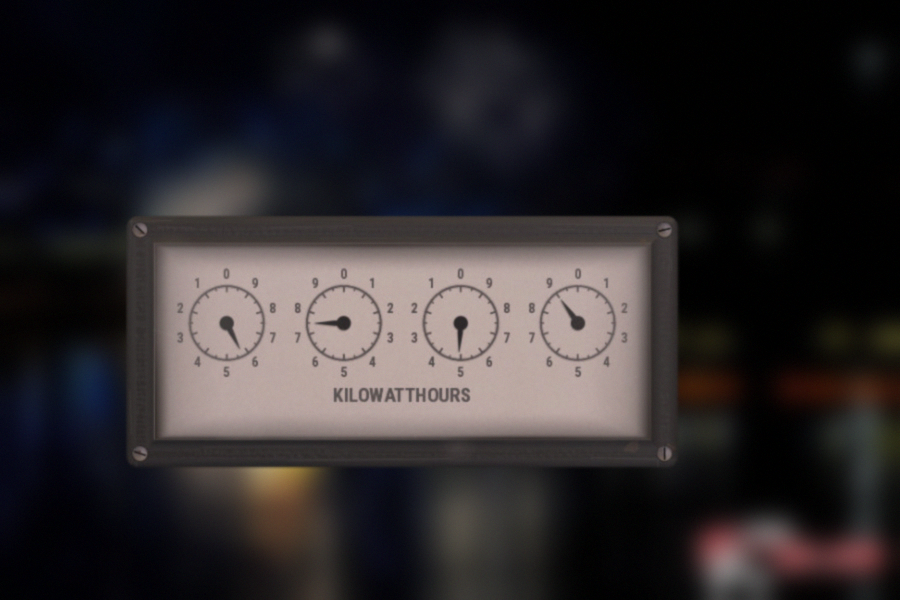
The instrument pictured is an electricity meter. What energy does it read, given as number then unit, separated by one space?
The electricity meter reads 5749 kWh
